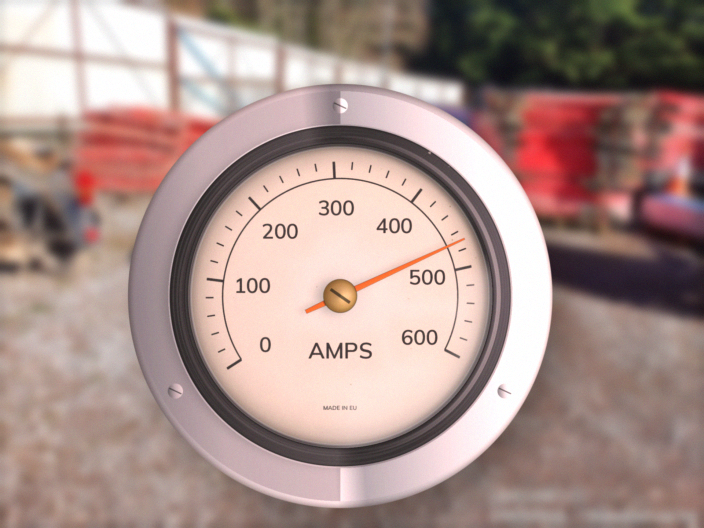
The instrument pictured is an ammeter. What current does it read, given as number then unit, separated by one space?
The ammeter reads 470 A
